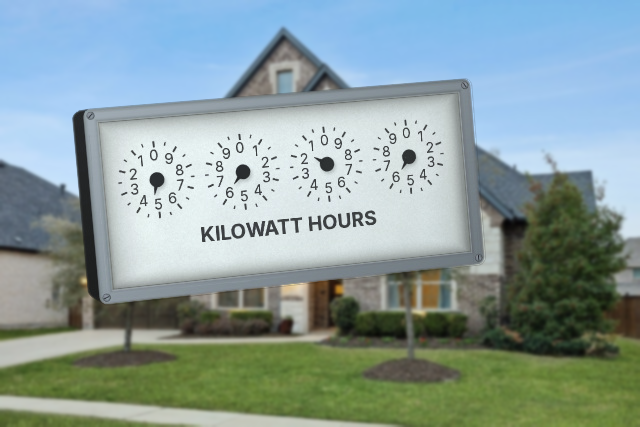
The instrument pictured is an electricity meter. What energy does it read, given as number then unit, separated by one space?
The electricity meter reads 4616 kWh
